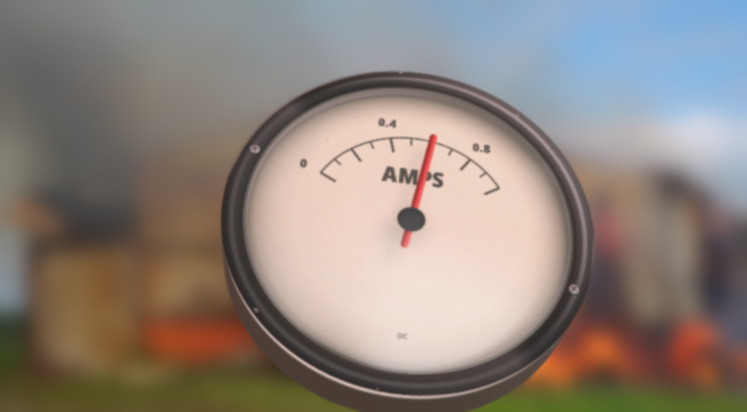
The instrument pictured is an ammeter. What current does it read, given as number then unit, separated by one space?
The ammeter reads 0.6 A
